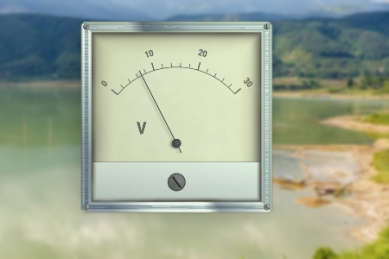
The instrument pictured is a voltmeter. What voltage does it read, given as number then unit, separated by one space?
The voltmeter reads 7 V
